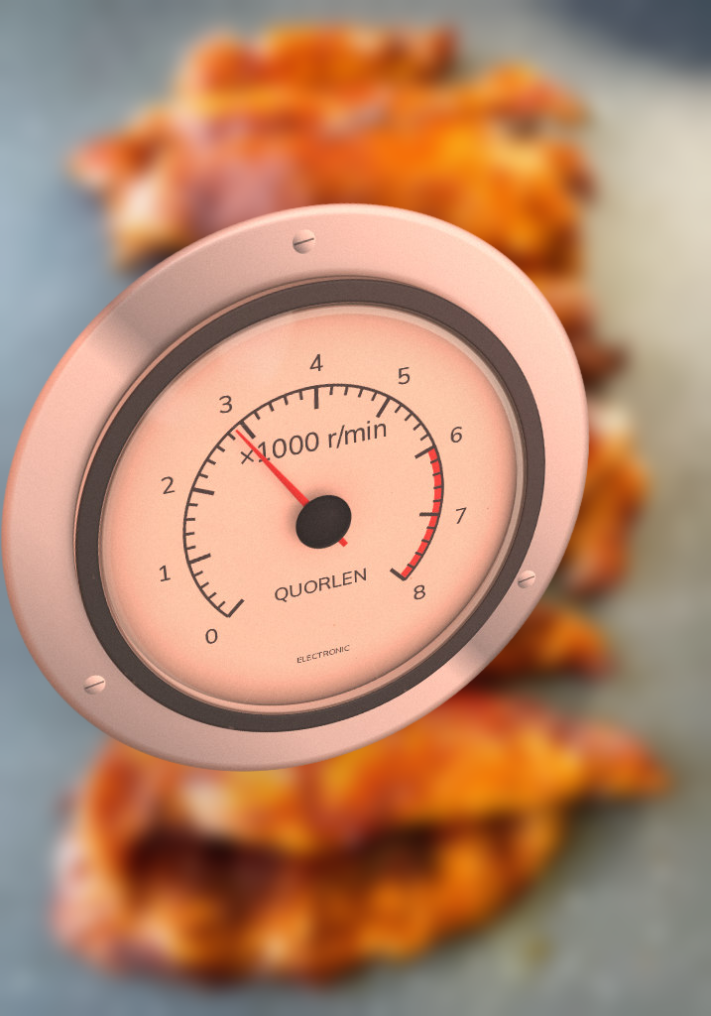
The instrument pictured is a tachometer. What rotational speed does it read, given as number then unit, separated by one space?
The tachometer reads 2900 rpm
